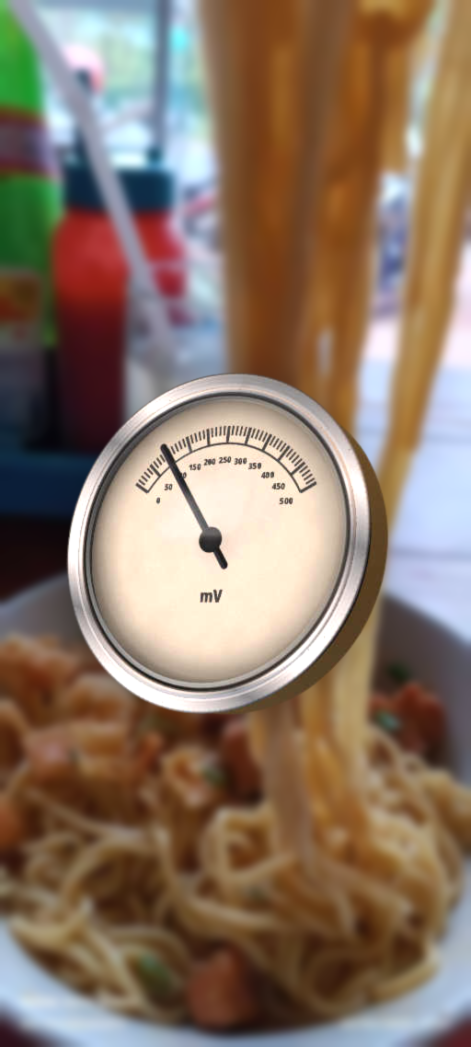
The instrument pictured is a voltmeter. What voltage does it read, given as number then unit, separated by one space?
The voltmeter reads 100 mV
